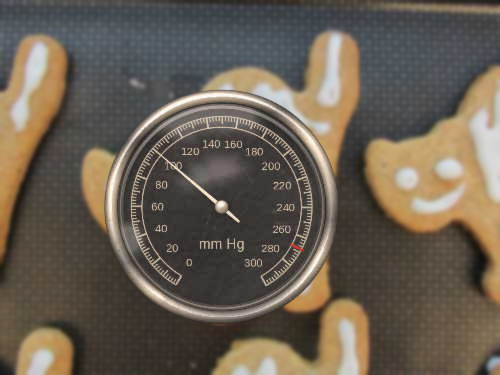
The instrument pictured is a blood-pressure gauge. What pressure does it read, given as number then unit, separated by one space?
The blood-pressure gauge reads 100 mmHg
